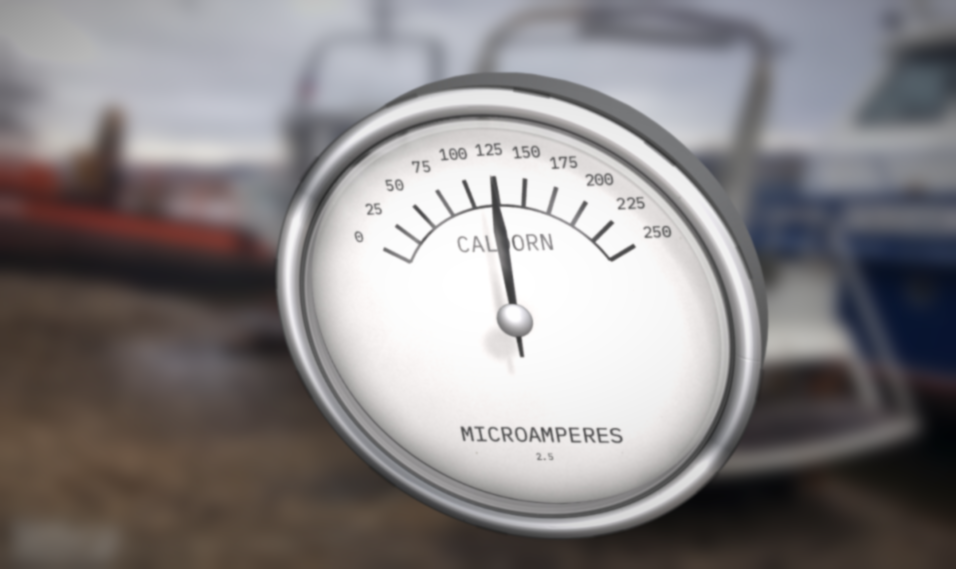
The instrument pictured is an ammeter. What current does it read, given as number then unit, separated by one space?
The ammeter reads 125 µA
